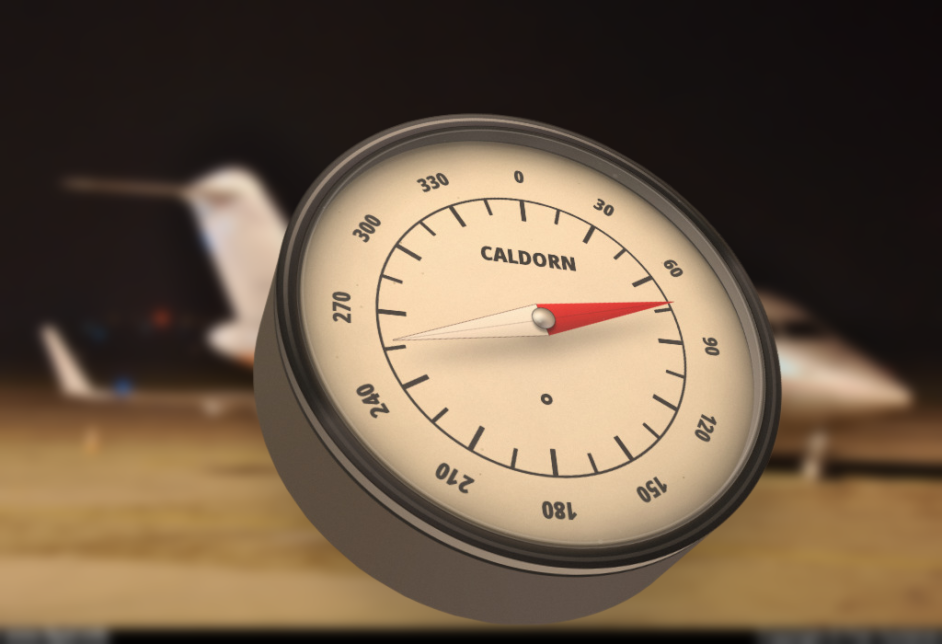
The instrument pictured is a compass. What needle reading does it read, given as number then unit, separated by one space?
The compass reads 75 °
